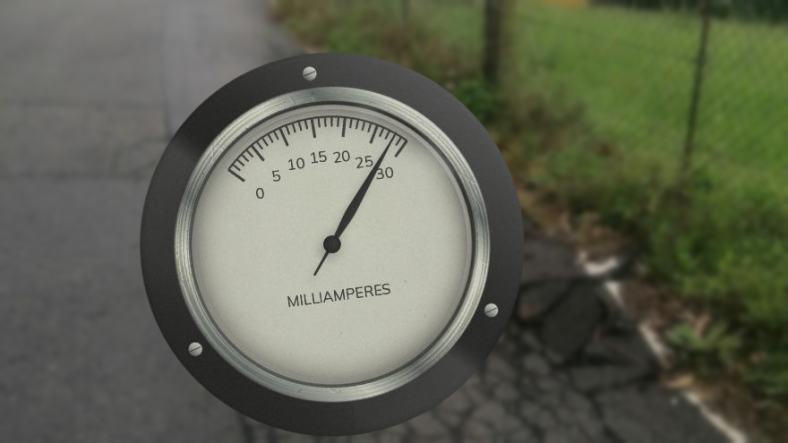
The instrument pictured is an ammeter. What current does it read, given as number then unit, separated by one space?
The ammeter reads 28 mA
